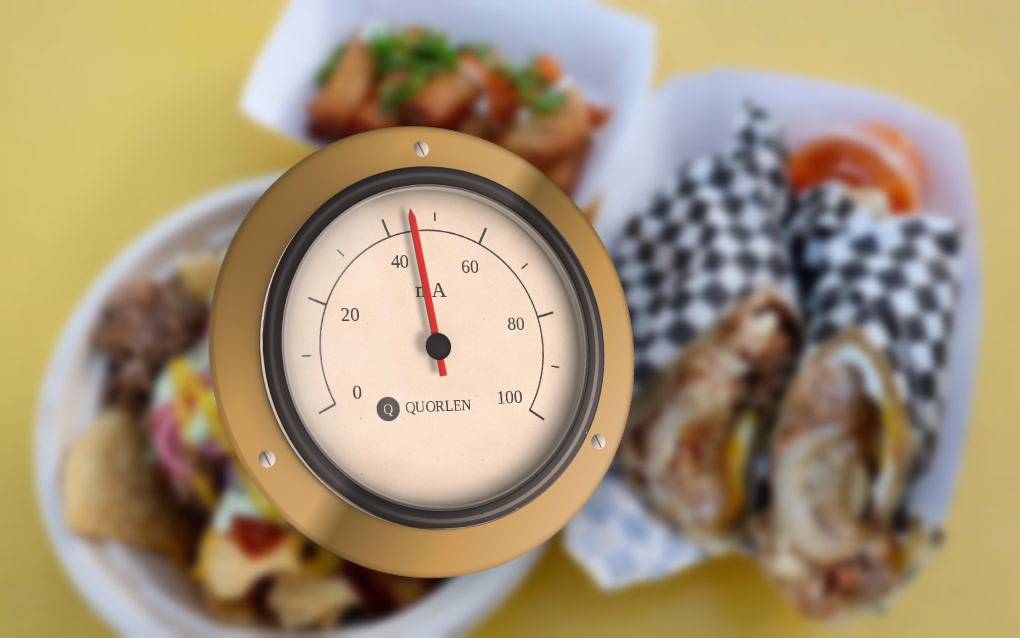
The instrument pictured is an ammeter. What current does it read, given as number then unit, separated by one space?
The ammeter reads 45 mA
